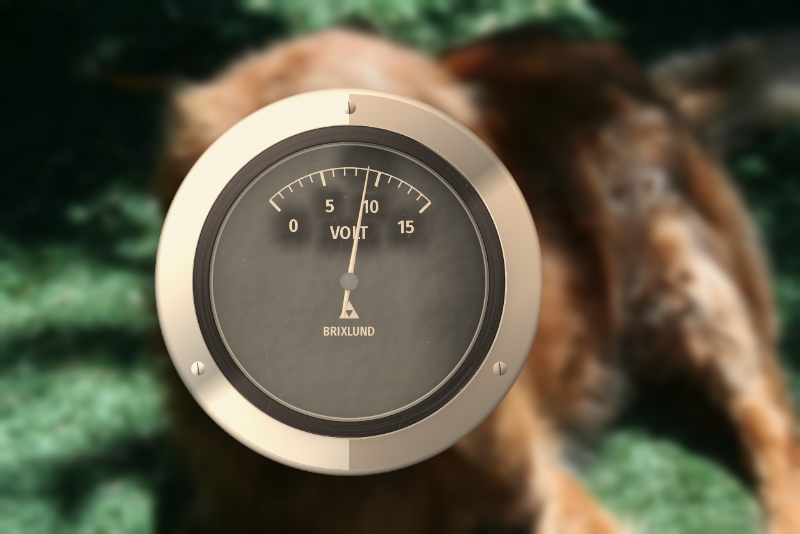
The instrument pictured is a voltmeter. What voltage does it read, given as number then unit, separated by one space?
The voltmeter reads 9 V
